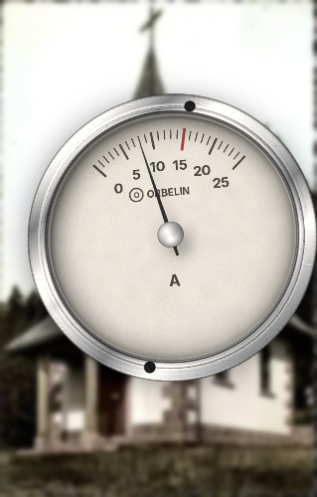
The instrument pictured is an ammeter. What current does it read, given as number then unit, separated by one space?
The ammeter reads 8 A
